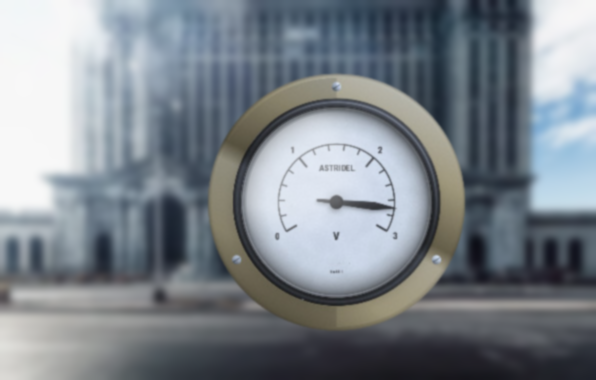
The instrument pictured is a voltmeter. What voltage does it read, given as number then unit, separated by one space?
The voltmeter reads 2.7 V
